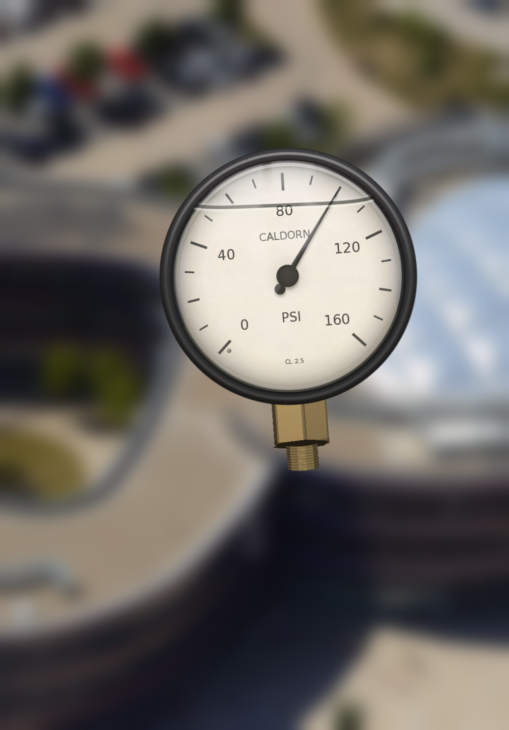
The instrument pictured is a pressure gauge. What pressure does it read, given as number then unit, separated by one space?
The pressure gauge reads 100 psi
